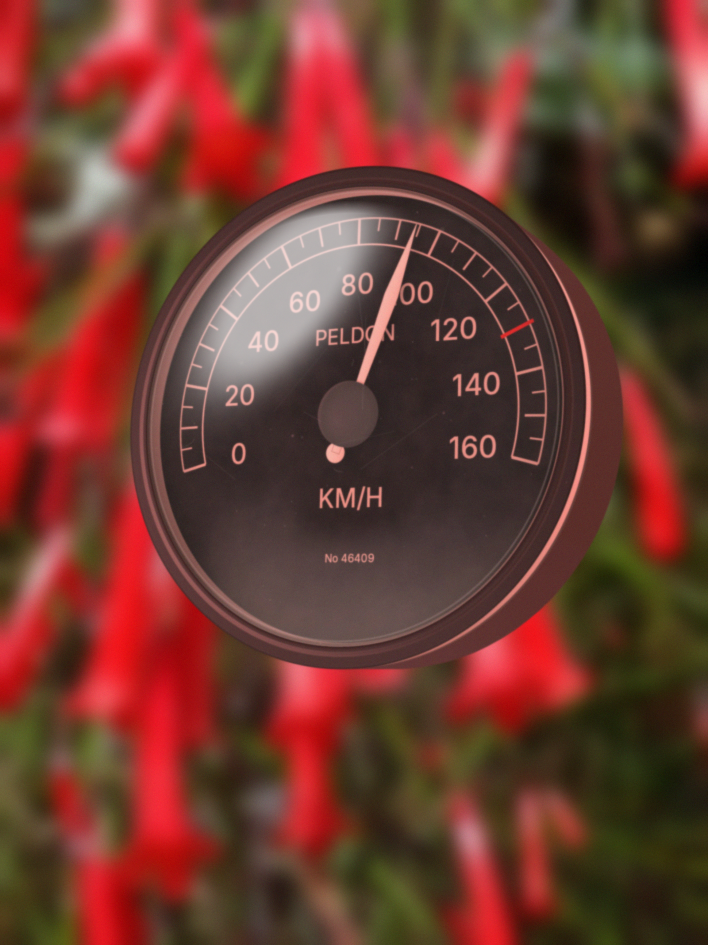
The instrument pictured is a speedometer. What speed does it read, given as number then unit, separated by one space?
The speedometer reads 95 km/h
